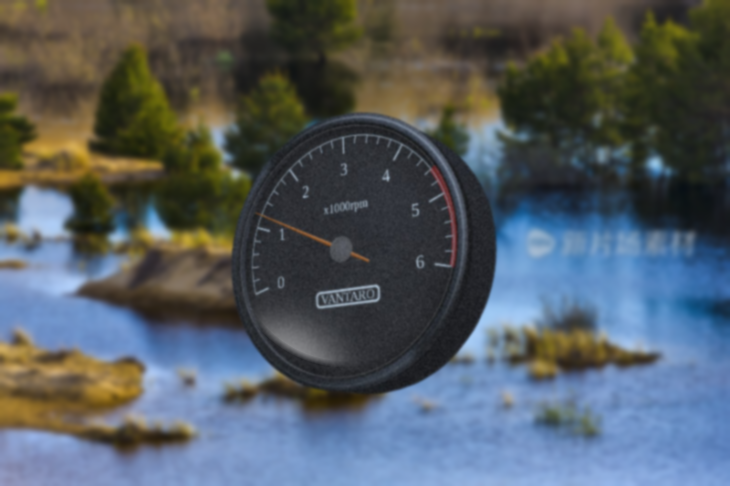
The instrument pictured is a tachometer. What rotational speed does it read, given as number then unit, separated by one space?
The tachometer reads 1200 rpm
